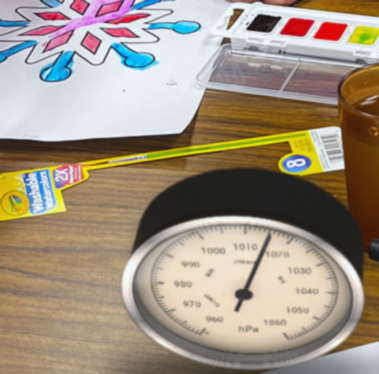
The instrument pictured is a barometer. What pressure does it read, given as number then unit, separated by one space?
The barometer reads 1015 hPa
